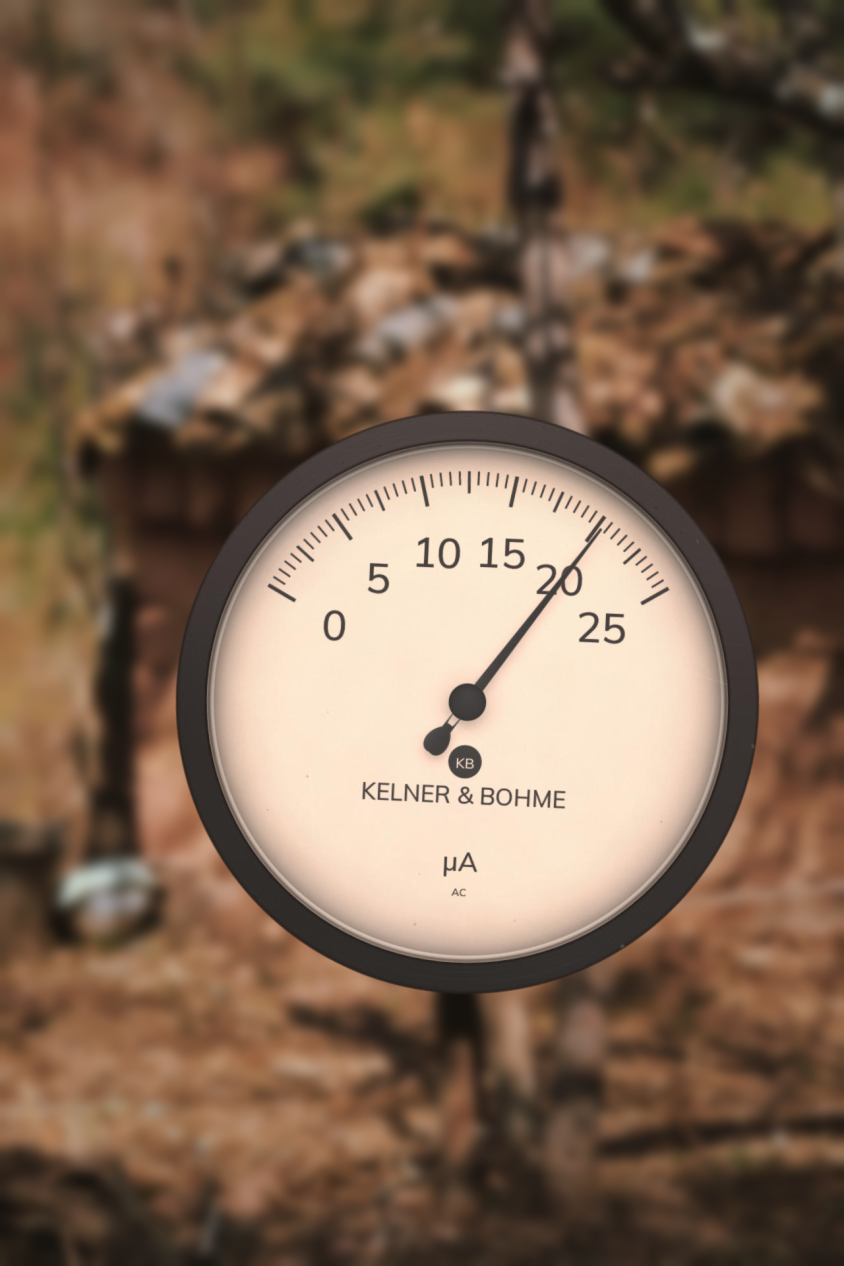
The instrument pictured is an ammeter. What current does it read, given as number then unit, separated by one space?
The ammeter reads 20.25 µA
